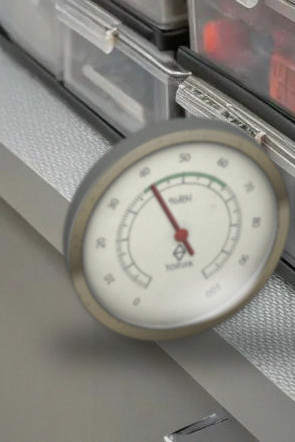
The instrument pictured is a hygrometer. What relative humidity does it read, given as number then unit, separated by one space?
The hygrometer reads 40 %
